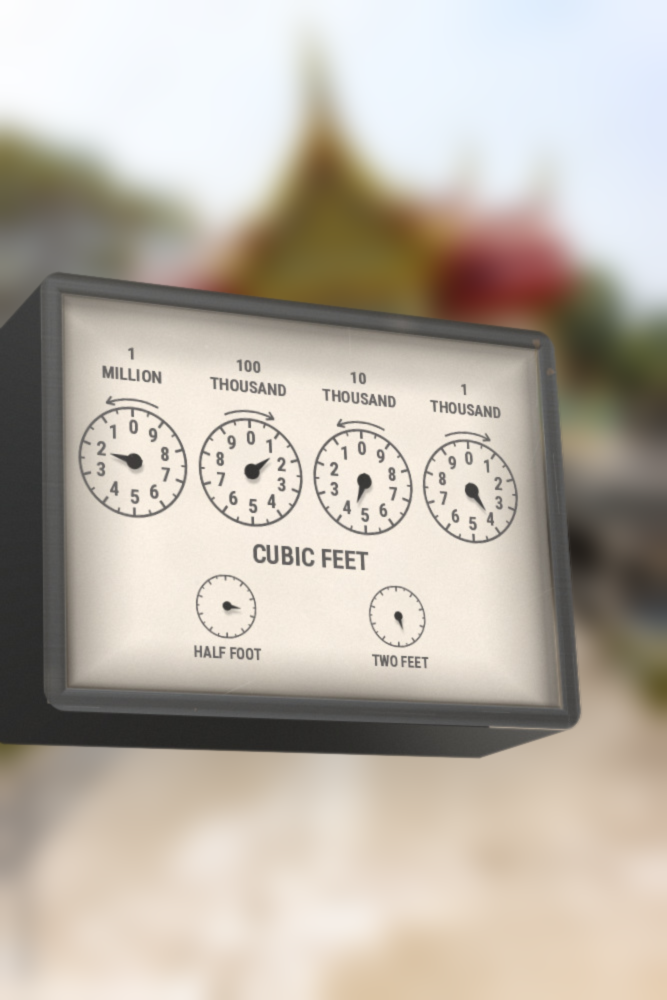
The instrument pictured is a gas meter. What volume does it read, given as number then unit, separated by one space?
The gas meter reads 214400 ft³
